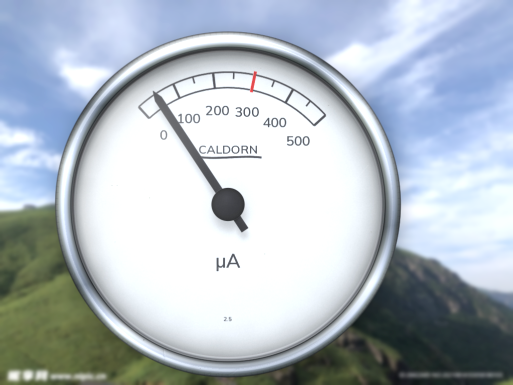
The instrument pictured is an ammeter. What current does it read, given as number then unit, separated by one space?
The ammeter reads 50 µA
